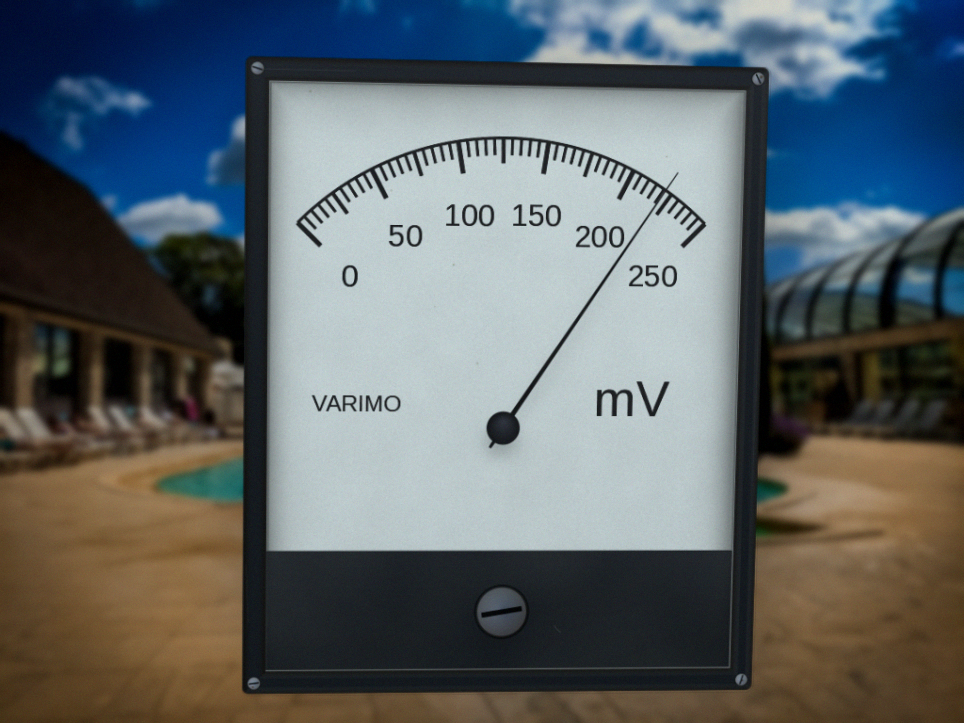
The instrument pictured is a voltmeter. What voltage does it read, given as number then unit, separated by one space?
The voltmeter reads 220 mV
